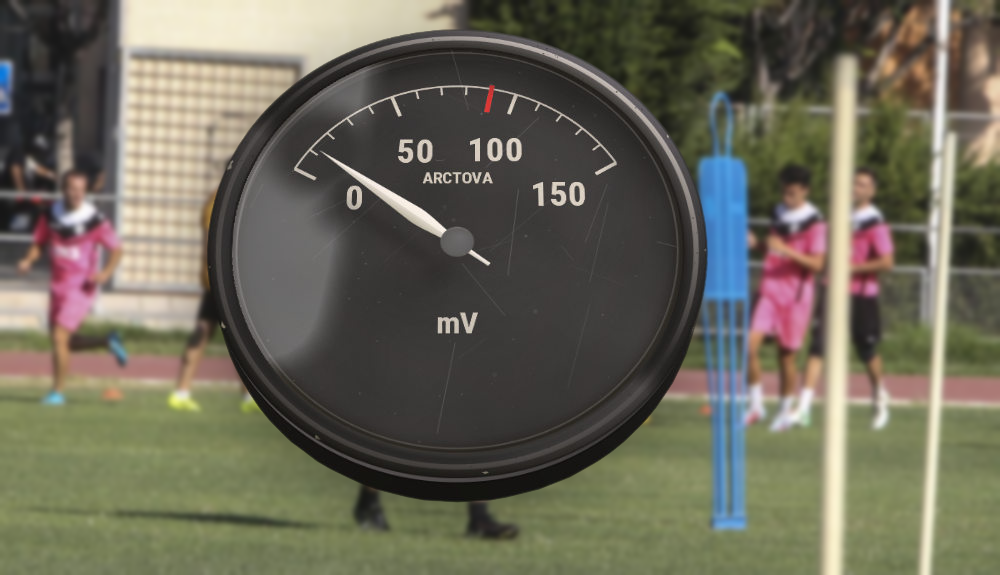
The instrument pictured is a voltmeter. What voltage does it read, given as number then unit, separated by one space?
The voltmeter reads 10 mV
